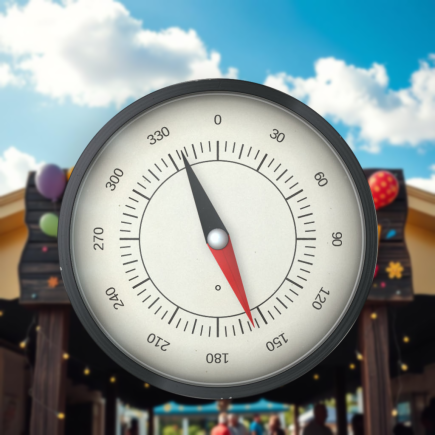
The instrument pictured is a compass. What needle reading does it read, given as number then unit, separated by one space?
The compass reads 157.5 °
